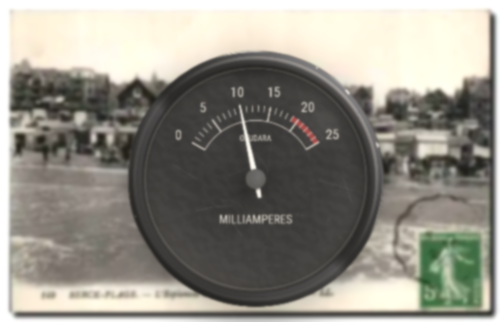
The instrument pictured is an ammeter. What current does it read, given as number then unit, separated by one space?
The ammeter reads 10 mA
